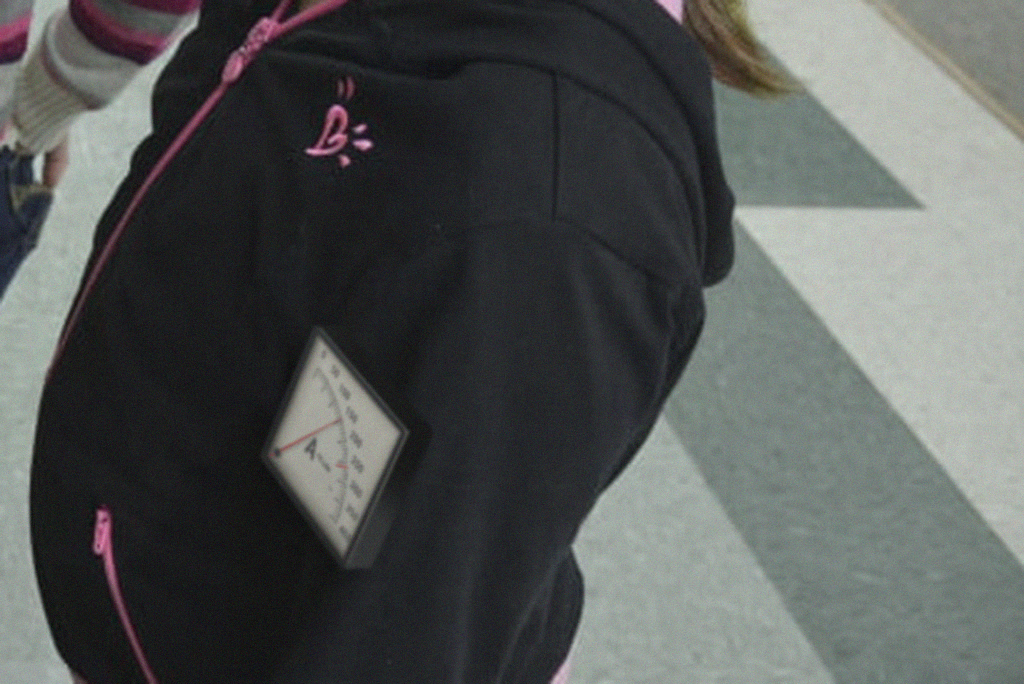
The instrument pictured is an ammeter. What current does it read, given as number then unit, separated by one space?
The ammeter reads 150 A
